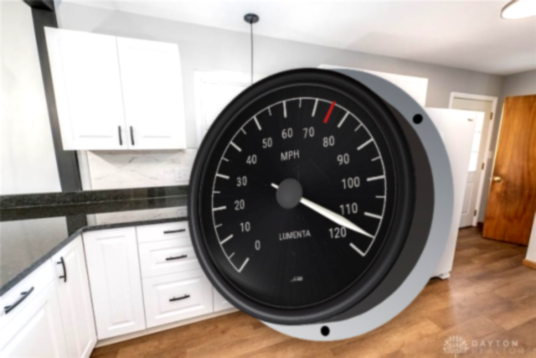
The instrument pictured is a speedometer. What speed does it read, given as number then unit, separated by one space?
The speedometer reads 115 mph
